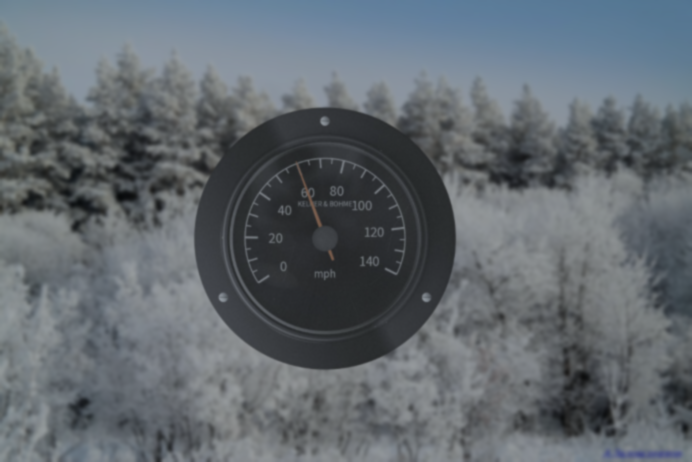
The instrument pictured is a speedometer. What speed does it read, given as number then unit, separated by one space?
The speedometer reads 60 mph
